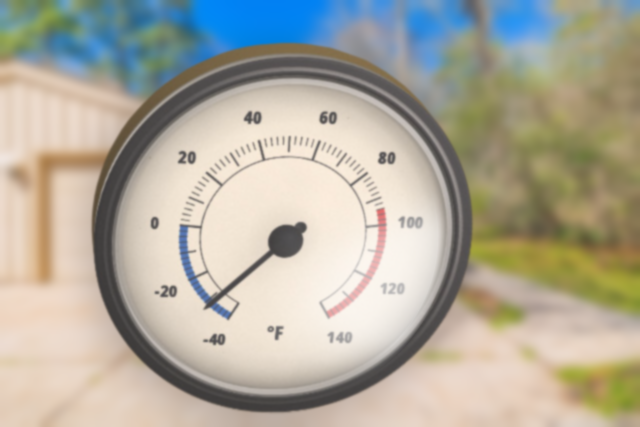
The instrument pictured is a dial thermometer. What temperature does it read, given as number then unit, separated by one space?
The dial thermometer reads -30 °F
